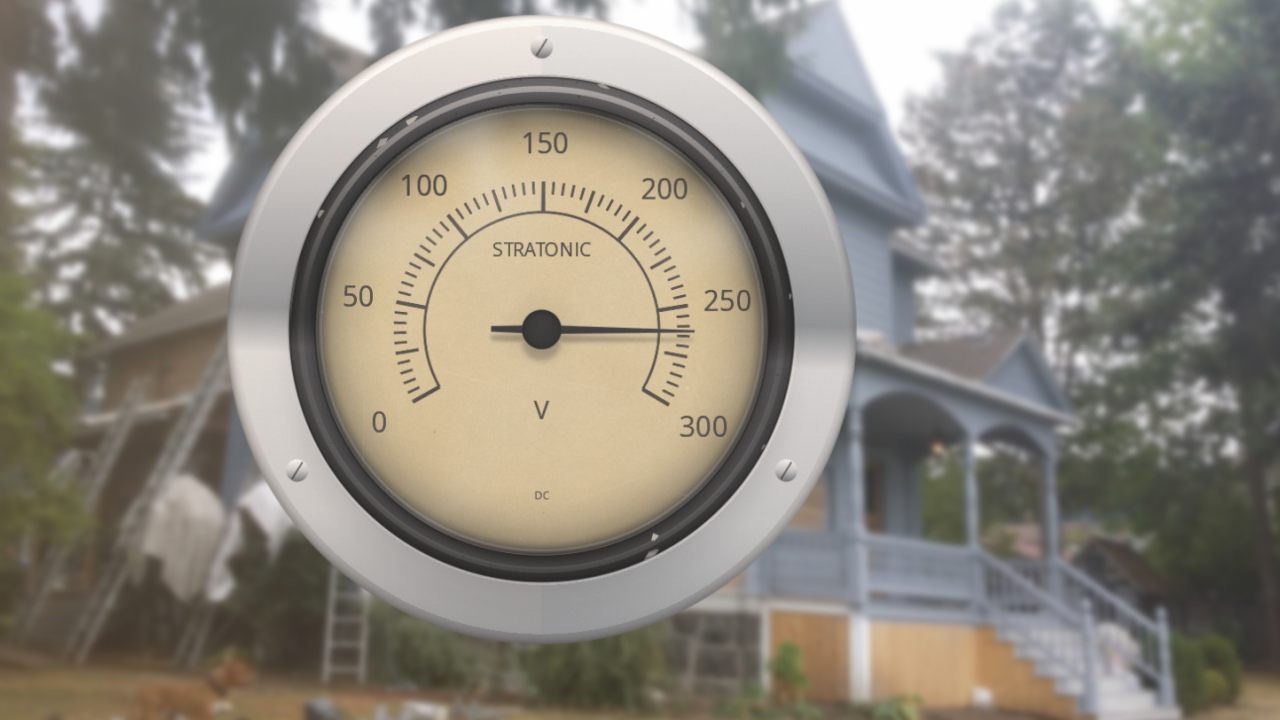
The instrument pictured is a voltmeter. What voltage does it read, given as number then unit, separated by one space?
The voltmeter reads 262.5 V
